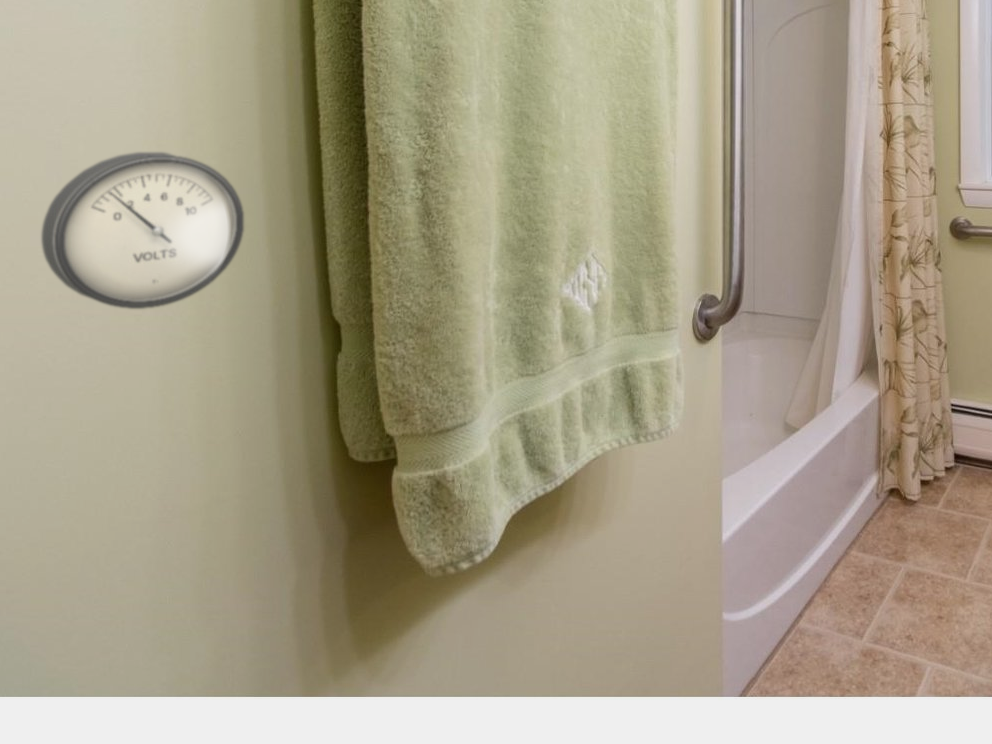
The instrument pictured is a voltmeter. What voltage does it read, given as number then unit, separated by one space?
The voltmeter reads 1.5 V
